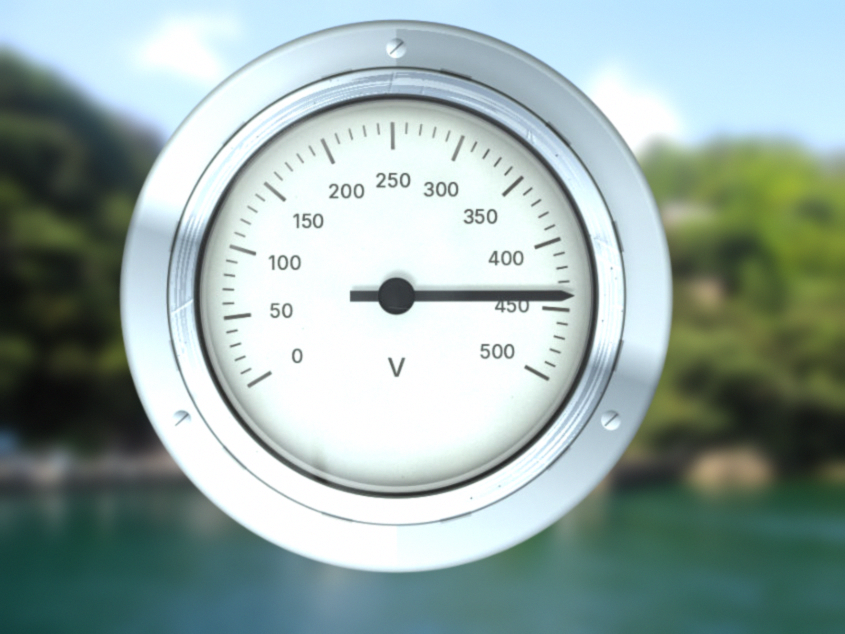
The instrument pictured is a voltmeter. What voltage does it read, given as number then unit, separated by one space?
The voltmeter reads 440 V
